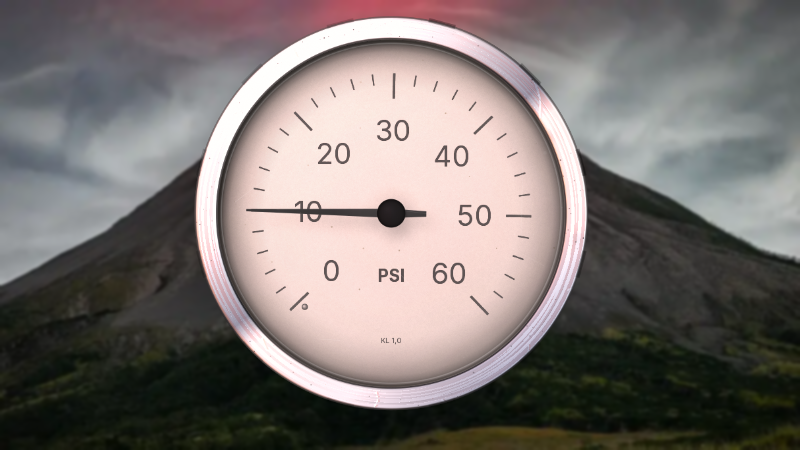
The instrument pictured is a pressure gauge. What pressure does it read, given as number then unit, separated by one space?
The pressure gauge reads 10 psi
